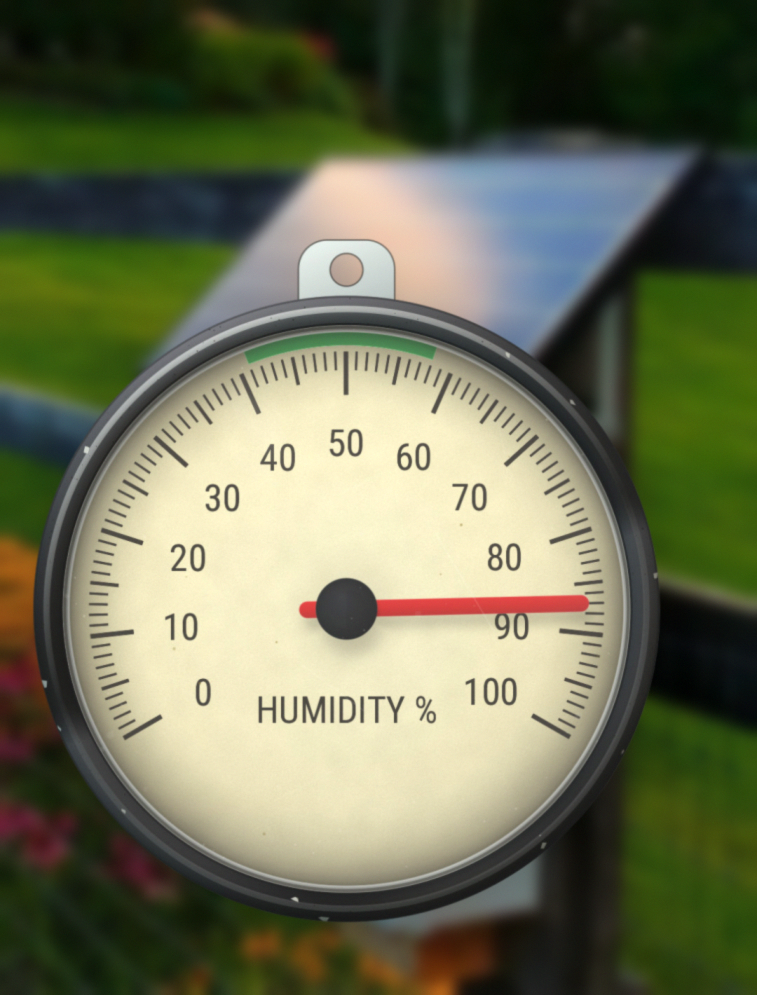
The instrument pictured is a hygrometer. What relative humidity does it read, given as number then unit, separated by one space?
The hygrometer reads 87 %
